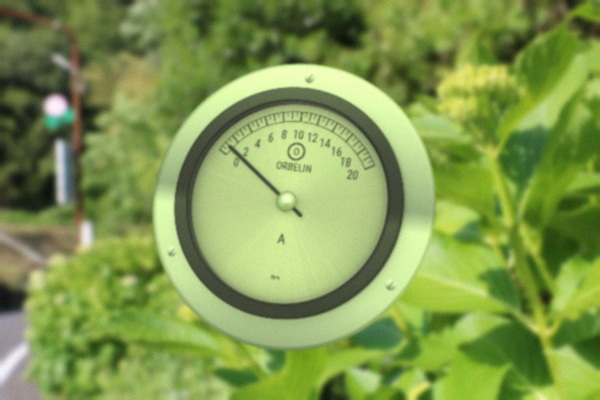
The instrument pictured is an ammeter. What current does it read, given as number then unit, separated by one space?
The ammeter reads 1 A
